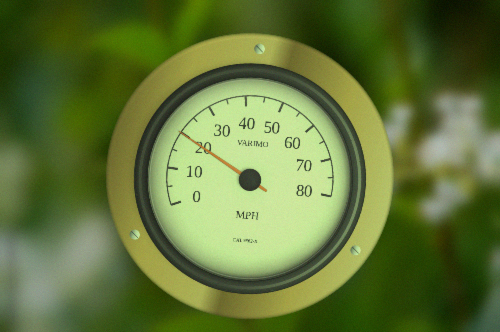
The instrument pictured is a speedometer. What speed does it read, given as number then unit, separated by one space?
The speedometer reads 20 mph
